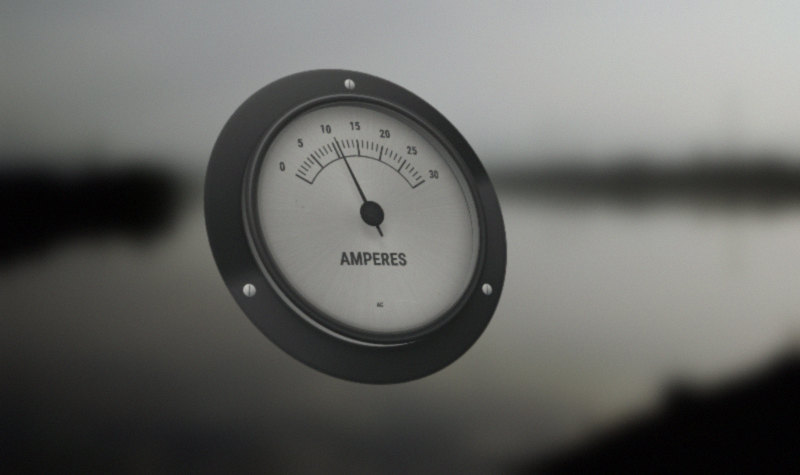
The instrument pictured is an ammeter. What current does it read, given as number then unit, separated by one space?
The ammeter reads 10 A
